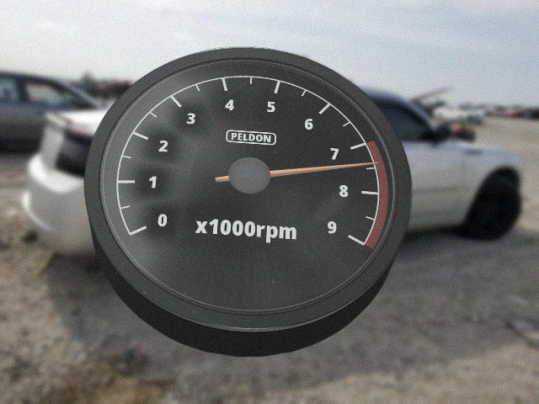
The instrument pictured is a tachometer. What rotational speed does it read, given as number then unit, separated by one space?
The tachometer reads 7500 rpm
